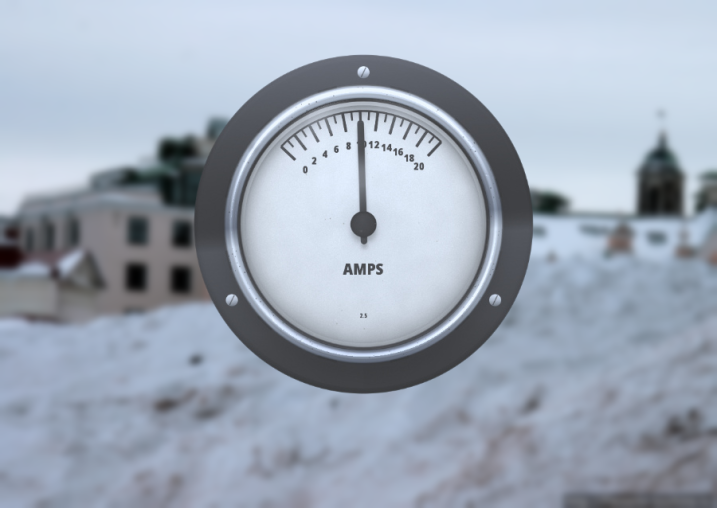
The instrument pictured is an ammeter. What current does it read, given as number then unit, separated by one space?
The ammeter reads 10 A
